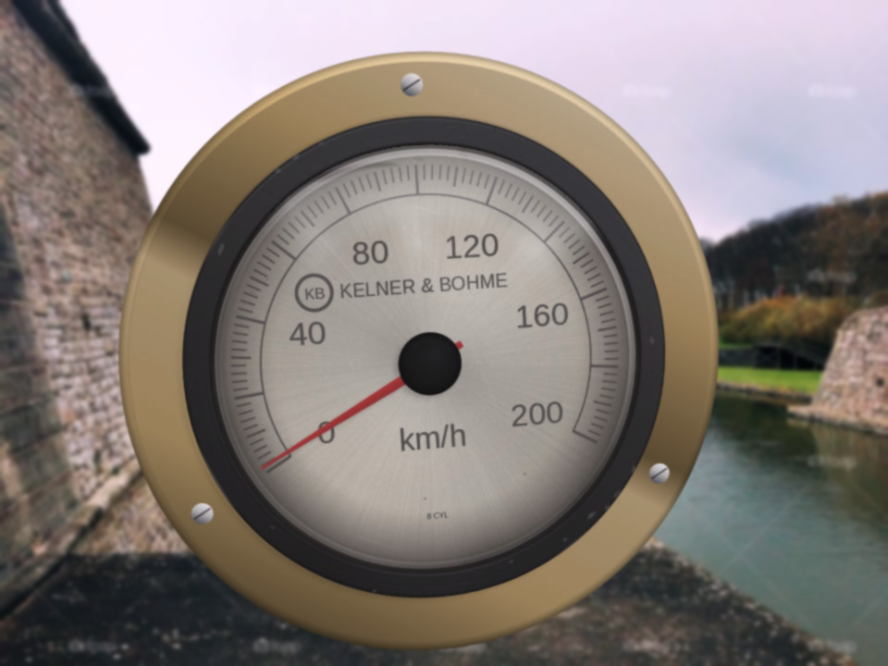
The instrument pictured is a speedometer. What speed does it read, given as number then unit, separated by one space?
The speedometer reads 2 km/h
